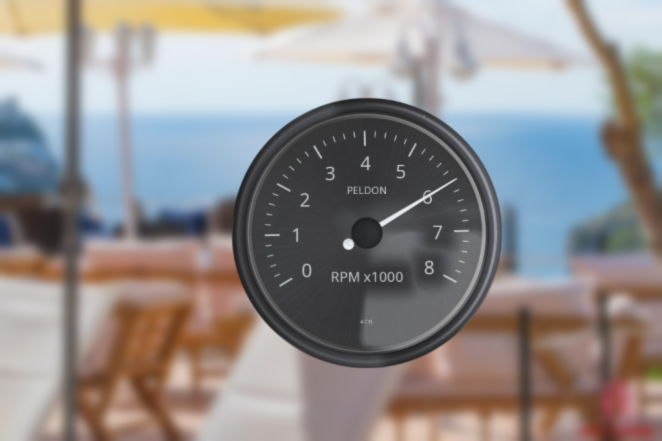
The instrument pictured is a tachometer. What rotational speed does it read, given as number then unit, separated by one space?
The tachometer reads 6000 rpm
